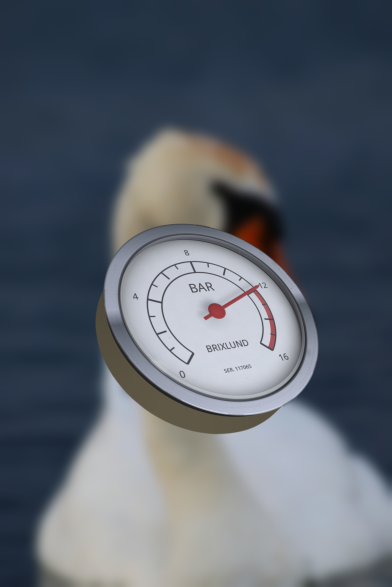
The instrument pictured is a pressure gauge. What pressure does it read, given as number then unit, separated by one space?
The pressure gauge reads 12 bar
